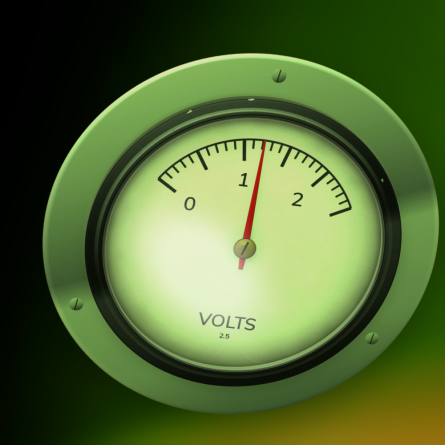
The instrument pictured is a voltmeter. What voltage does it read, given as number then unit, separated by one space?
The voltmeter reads 1.2 V
